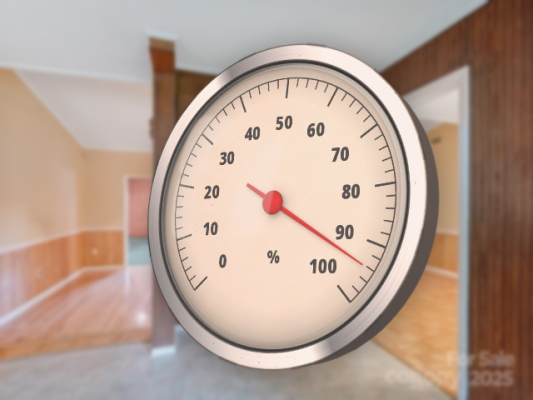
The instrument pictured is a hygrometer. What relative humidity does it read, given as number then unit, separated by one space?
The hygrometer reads 94 %
